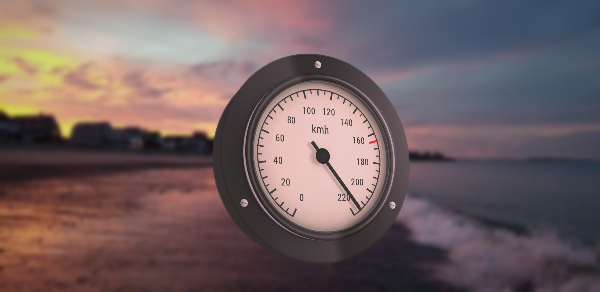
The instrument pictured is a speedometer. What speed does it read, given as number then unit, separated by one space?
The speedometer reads 215 km/h
